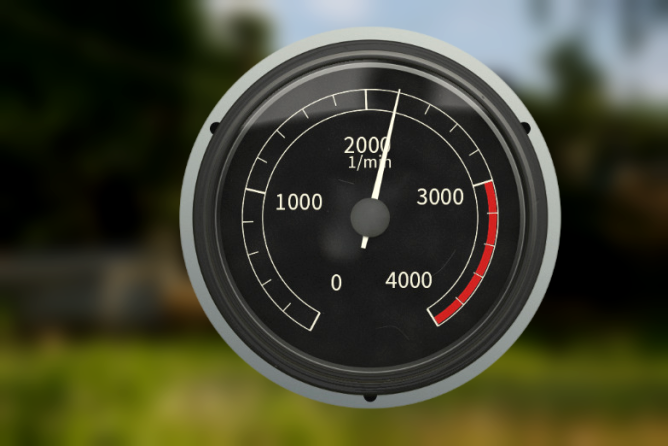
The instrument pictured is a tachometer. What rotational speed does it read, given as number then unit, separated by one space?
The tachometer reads 2200 rpm
